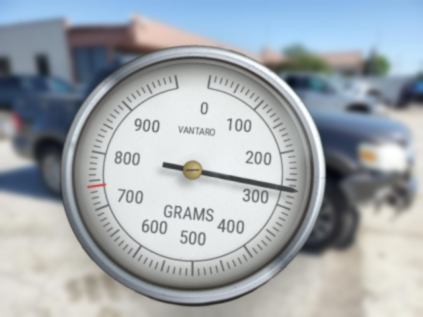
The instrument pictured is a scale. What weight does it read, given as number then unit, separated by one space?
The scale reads 270 g
